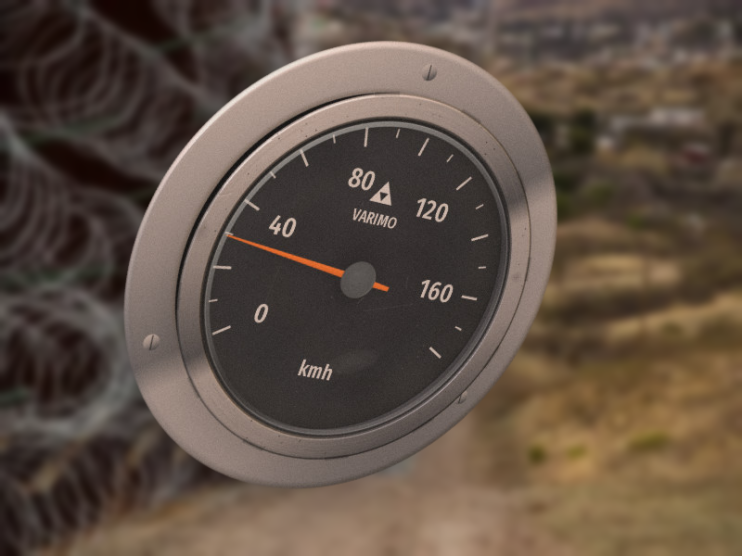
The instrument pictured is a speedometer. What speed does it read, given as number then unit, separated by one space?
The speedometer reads 30 km/h
